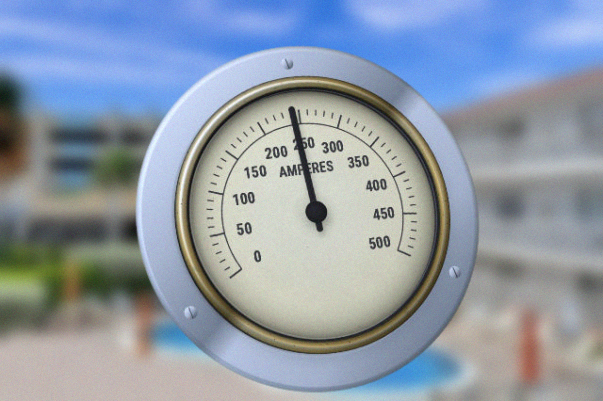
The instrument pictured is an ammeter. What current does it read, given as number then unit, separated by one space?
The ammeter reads 240 A
